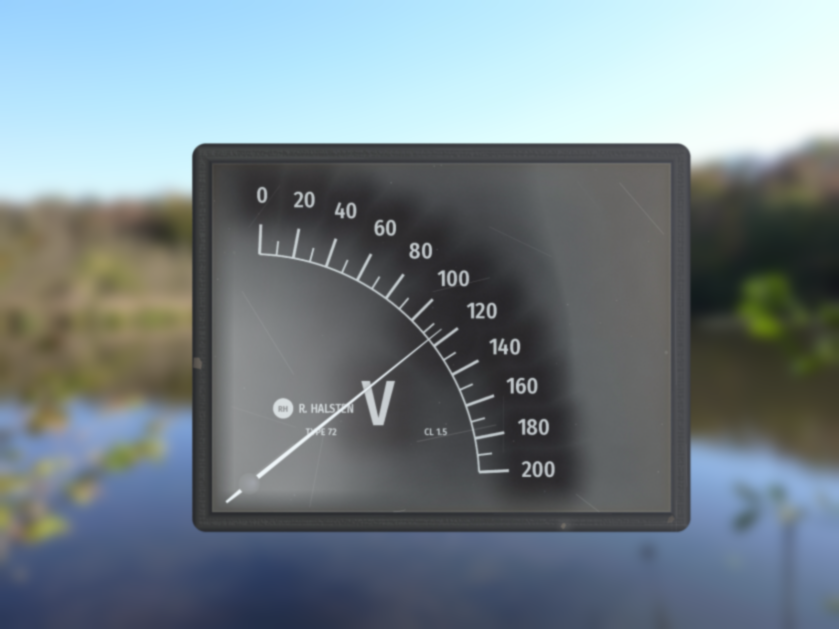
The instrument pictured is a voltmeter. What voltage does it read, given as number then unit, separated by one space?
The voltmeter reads 115 V
